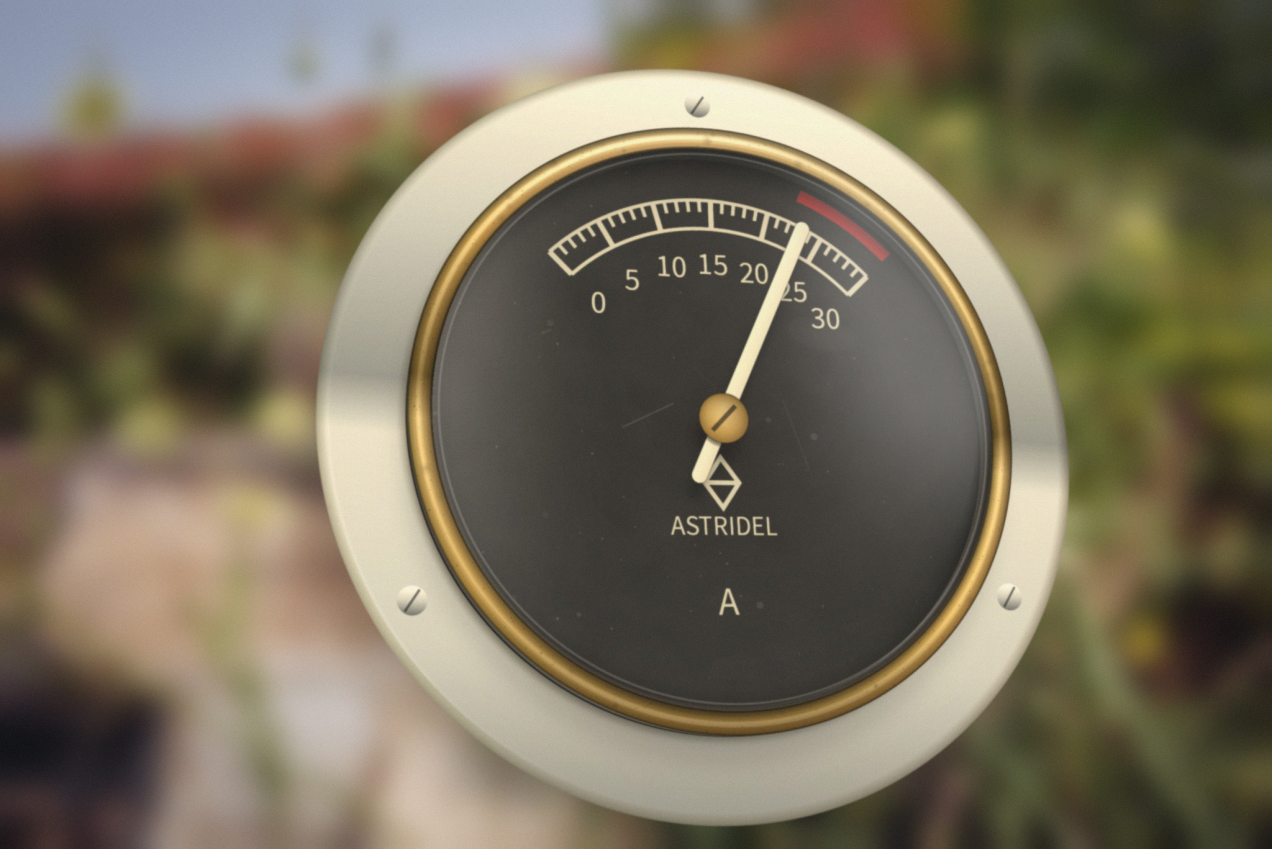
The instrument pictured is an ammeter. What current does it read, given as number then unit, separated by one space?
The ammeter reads 23 A
